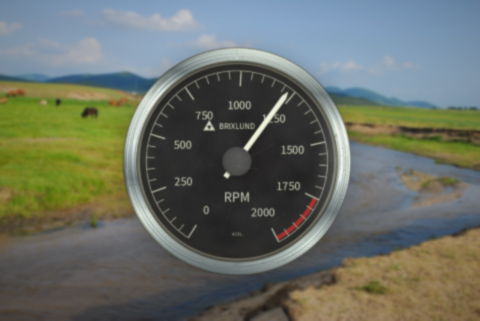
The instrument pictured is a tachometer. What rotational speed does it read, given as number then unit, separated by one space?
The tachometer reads 1225 rpm
